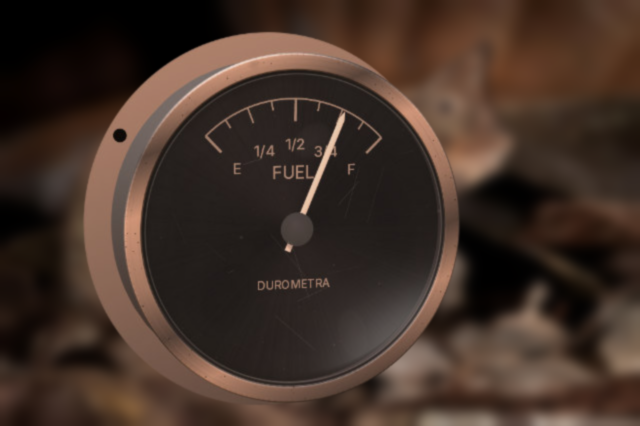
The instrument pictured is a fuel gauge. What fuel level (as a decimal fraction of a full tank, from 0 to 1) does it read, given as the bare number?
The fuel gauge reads 0.75
